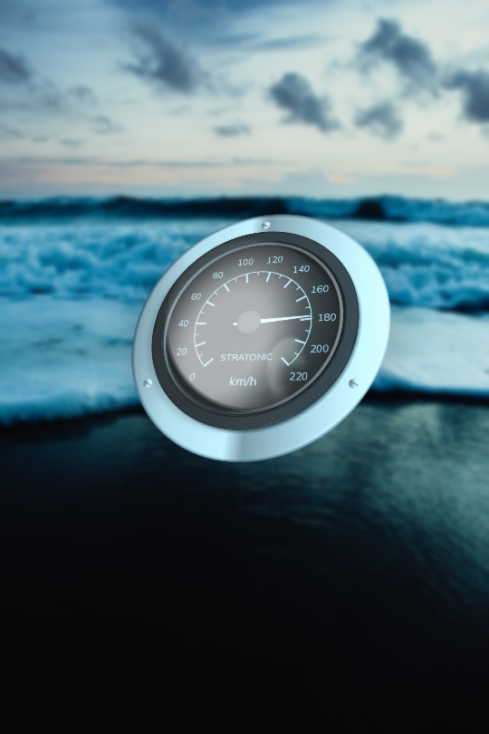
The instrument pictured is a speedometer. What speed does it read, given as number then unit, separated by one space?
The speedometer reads 180 km/h
